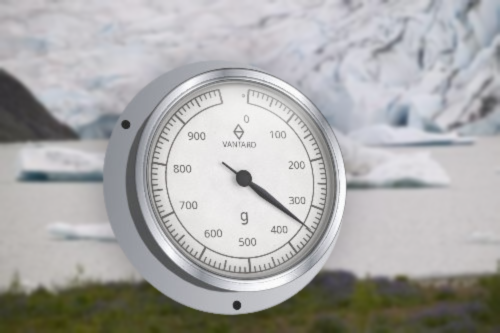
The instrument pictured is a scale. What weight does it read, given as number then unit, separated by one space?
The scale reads 350 g
